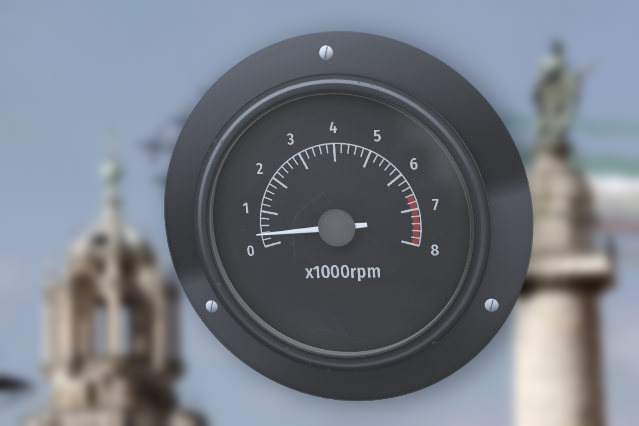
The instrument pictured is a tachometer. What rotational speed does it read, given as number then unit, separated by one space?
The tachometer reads 400 rpm
